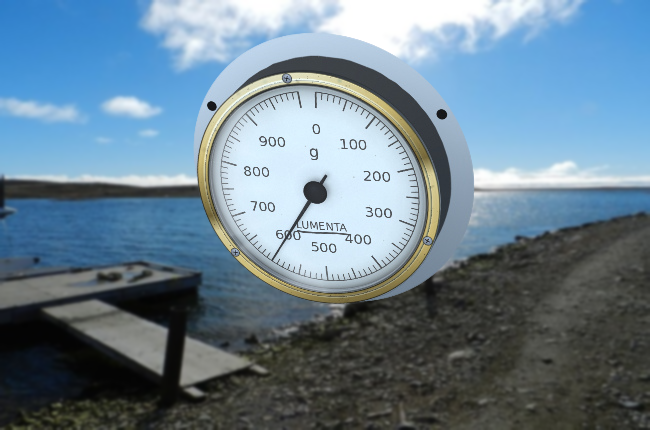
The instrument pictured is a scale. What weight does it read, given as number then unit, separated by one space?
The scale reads 600 g
